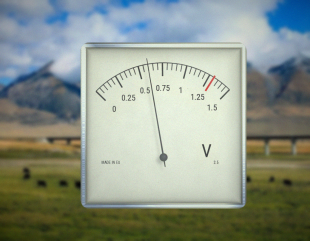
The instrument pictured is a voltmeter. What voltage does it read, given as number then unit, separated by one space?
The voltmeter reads 0.6 V
